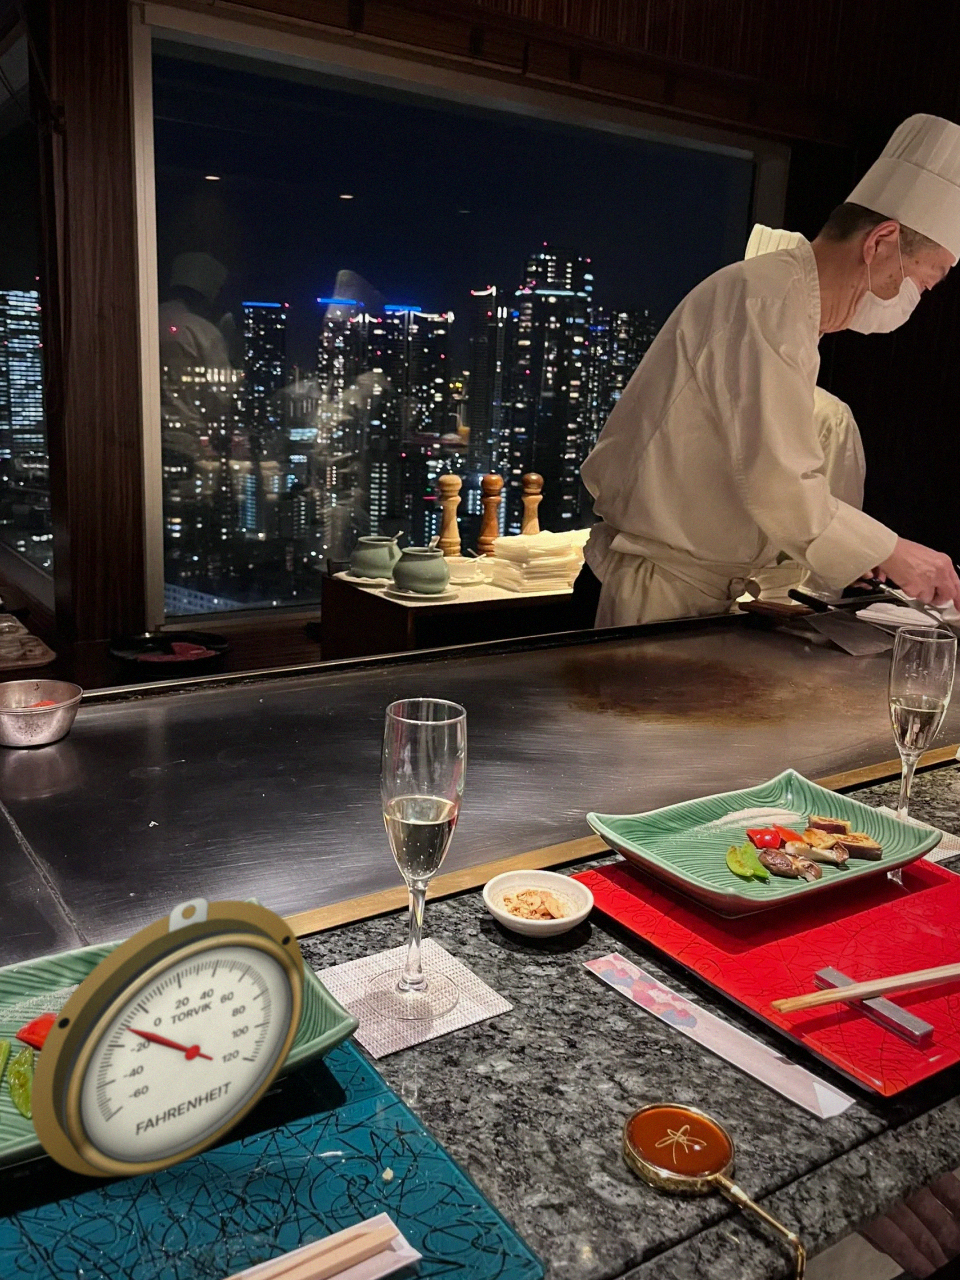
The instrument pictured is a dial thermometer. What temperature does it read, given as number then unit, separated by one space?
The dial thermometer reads -10 °F
